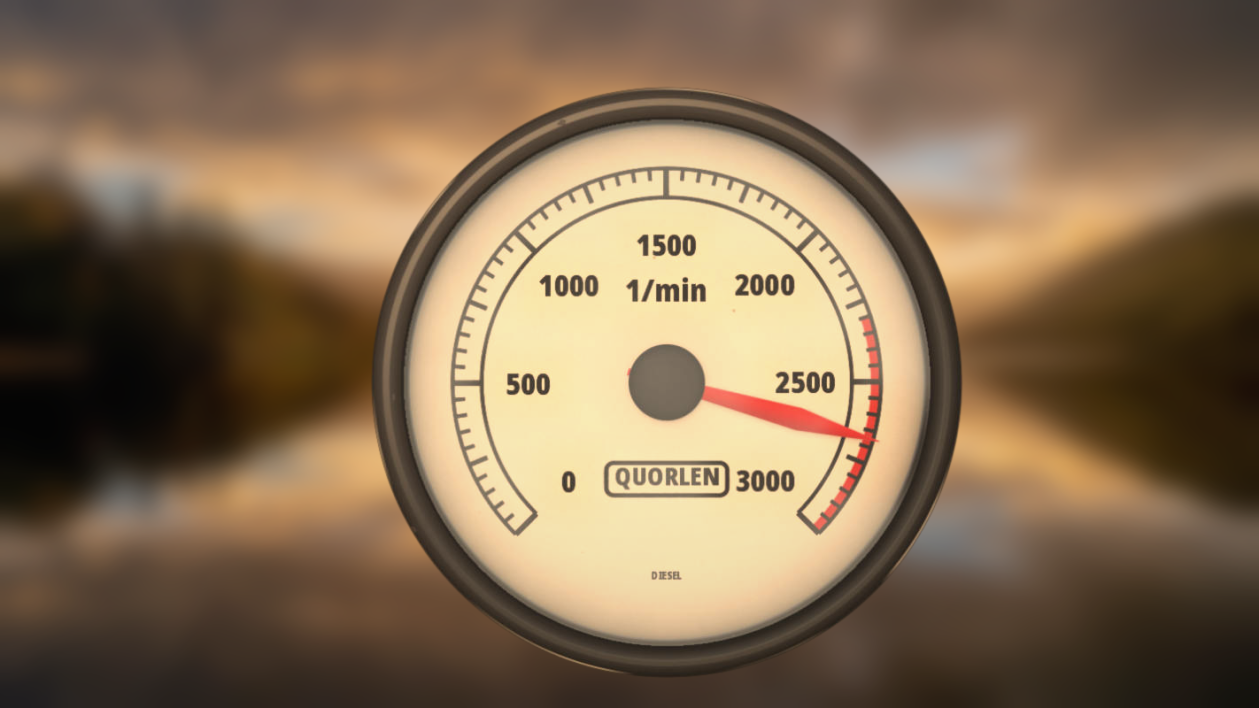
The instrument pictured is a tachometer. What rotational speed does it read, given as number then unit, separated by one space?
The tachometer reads 2675 rpm
